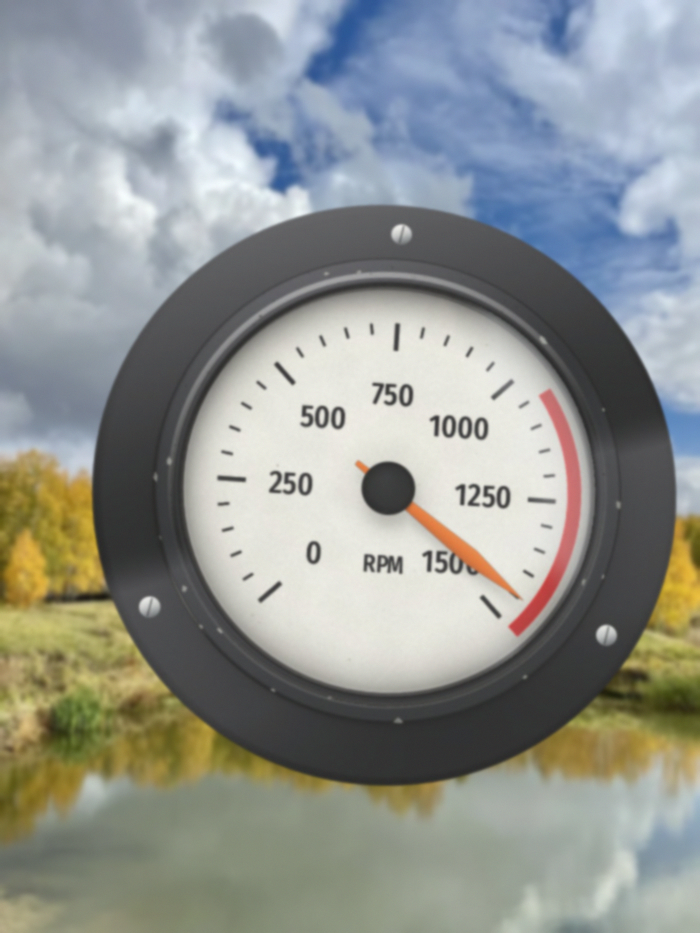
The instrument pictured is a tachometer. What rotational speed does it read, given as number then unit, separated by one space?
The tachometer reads 1450 rpm
